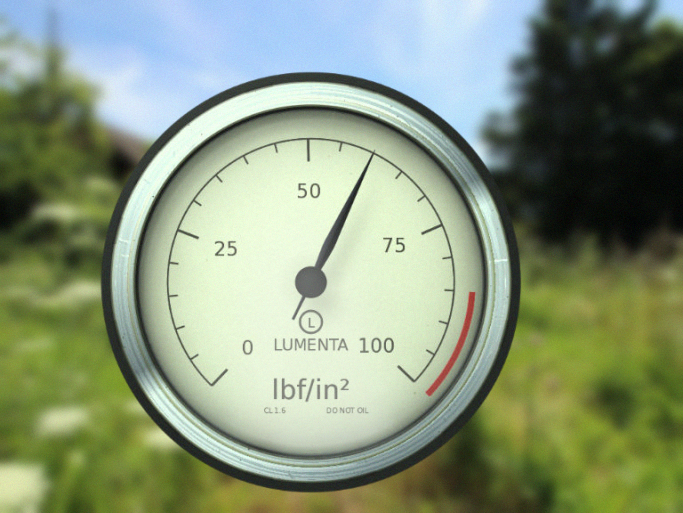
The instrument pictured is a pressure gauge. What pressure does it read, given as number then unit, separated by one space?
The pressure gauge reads 60 psi
